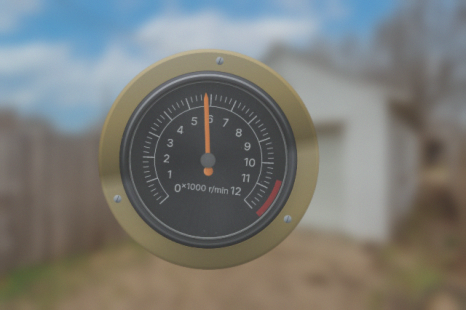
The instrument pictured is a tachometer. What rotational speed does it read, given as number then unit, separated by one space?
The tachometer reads 5800 rpm
